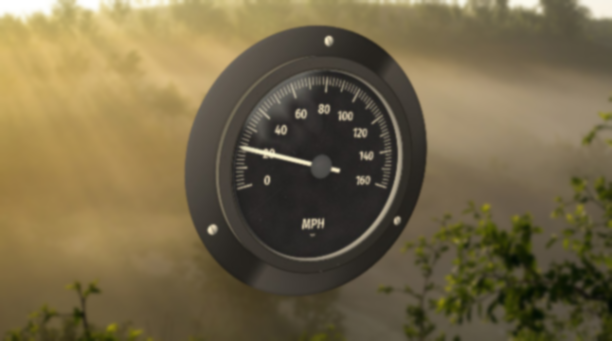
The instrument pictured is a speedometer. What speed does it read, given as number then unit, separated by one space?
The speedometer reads 20 mph
